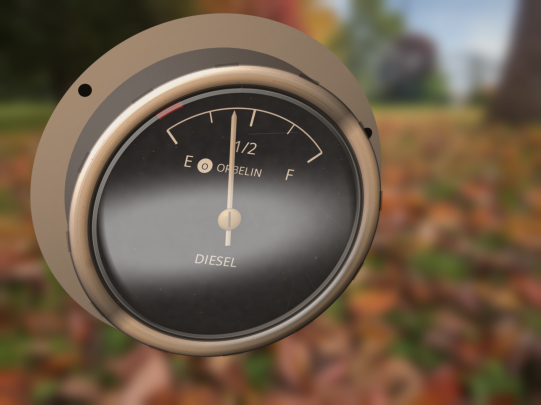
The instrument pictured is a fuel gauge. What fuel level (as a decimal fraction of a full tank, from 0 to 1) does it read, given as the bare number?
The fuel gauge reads 0.375
